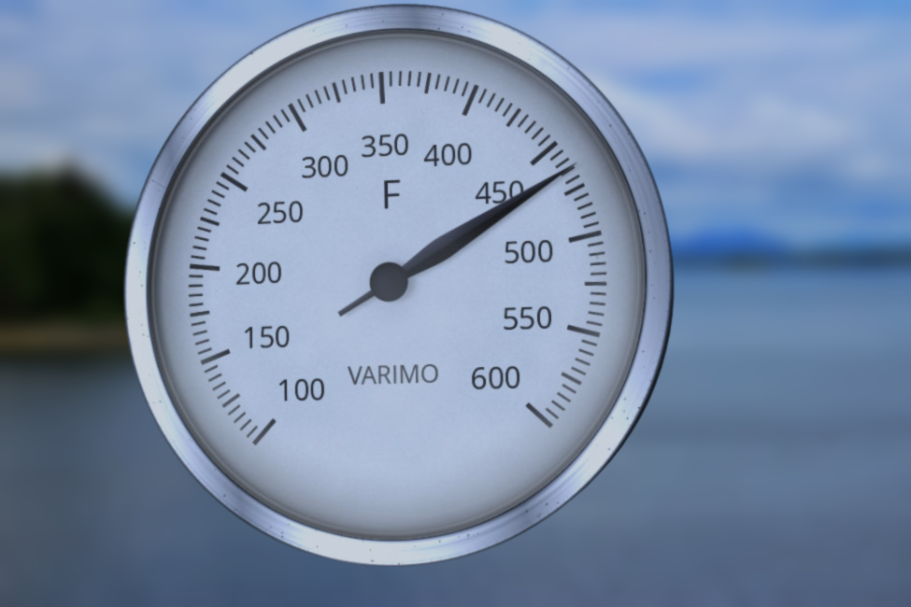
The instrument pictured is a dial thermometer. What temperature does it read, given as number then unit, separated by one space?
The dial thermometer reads 465 °F
